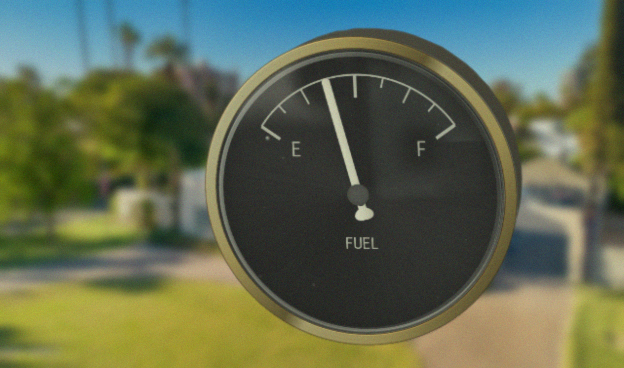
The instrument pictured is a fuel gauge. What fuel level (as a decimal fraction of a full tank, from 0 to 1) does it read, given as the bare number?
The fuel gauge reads 0.375
